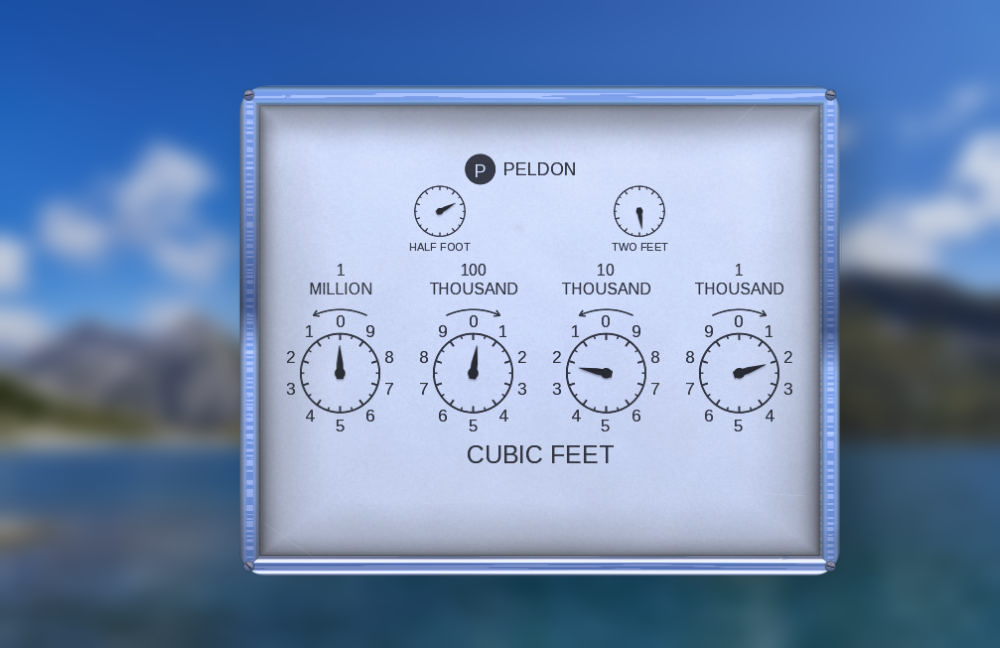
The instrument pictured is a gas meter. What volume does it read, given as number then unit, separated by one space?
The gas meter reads 2200 ft³
